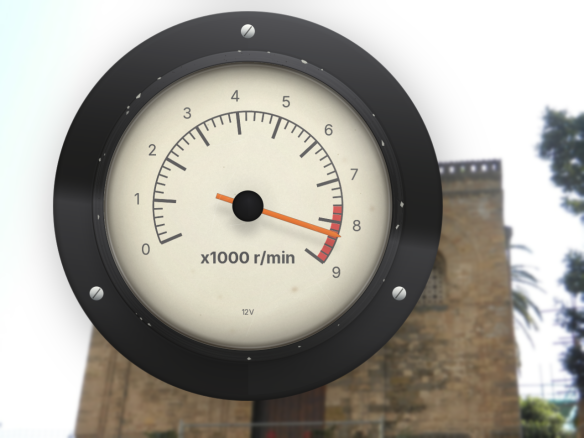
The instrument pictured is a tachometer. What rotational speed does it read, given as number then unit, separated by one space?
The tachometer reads 8300 rpm
